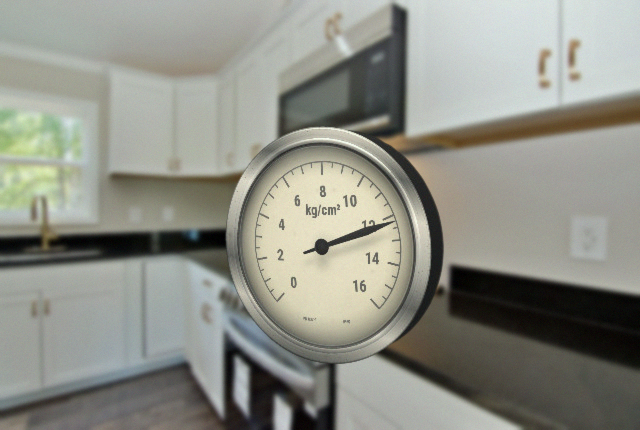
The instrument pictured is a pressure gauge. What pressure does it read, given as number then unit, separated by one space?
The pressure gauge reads 12.25 kg/cm²
